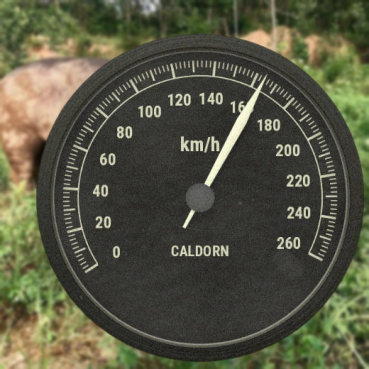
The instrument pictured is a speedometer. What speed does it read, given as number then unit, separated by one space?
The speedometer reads 164 km/h
